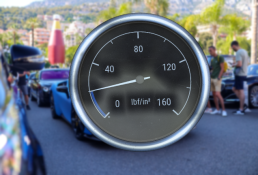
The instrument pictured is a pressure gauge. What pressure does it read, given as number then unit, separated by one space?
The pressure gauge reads 20 psi
